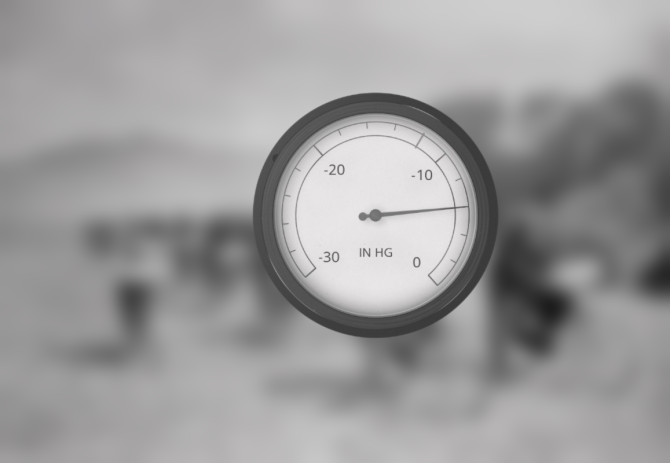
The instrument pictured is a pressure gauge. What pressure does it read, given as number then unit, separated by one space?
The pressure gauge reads -6 inHg
